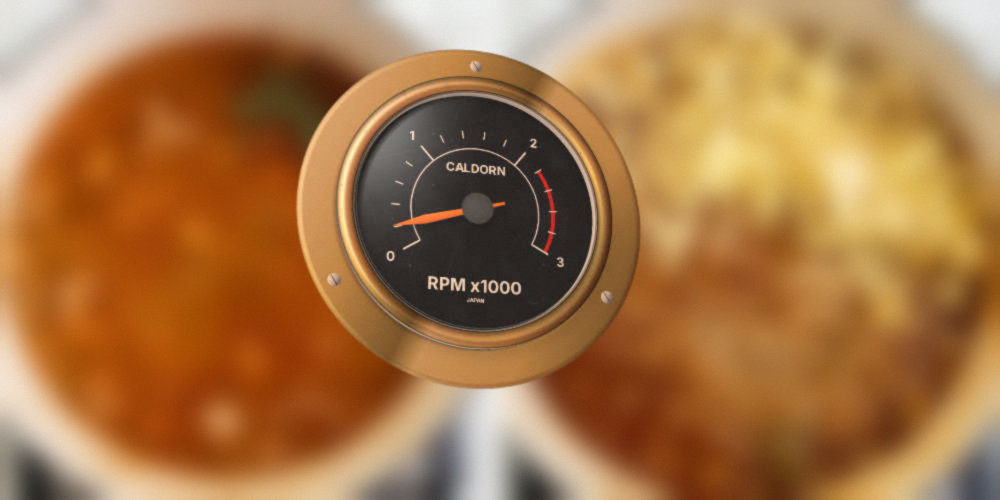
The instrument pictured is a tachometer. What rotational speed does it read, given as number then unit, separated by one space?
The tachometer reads 200 rpm
